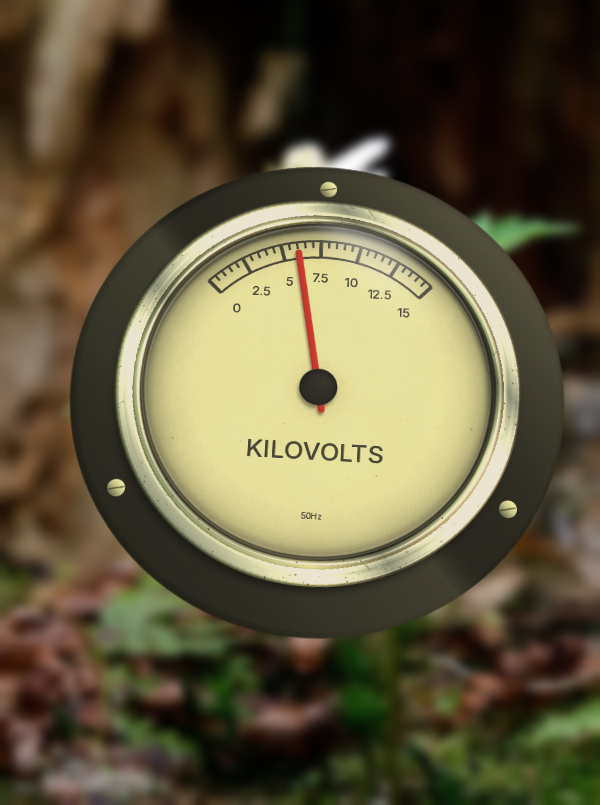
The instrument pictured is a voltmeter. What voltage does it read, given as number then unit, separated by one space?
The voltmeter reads 6 kV
